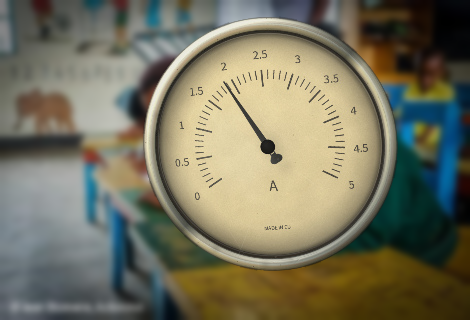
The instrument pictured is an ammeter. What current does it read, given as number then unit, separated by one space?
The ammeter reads 1.9 A
